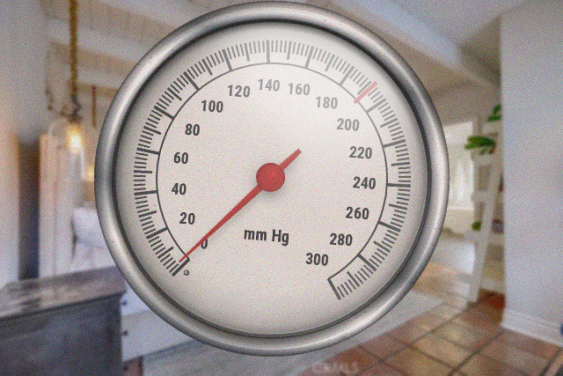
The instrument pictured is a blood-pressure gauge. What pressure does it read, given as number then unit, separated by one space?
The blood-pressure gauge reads 2 mmHg
